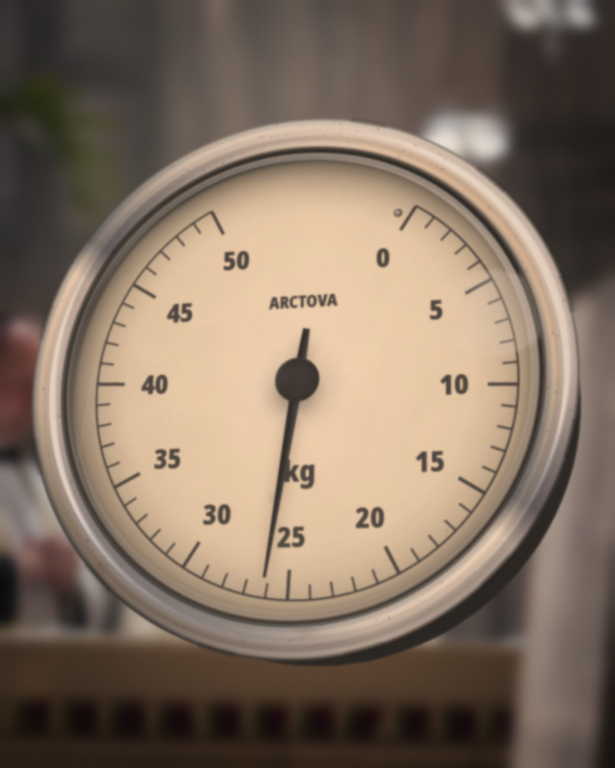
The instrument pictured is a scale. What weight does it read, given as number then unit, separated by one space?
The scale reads 26 kg
